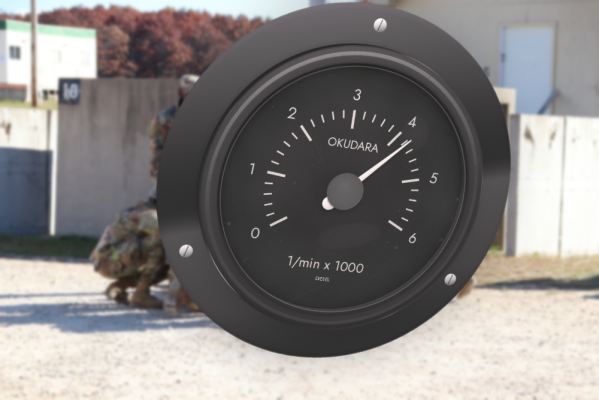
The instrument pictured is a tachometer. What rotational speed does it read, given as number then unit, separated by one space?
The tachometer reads 4200 rpm
